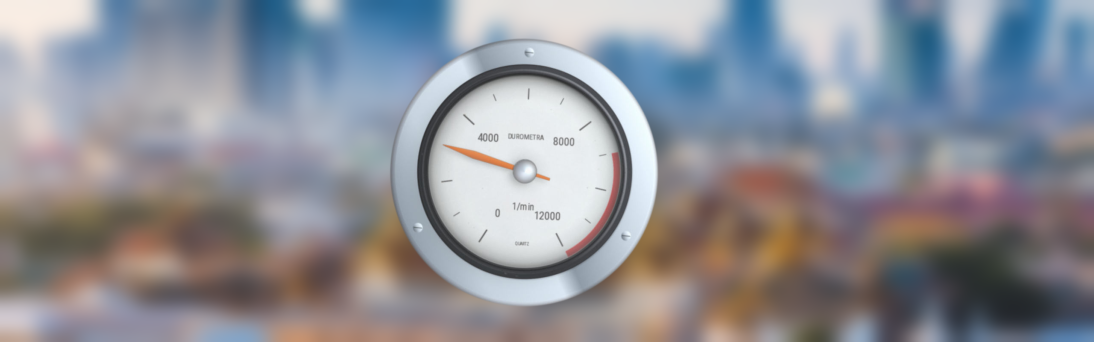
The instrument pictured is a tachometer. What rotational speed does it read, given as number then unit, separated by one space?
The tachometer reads 3000 rpm
